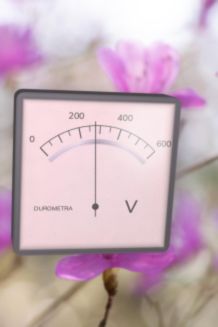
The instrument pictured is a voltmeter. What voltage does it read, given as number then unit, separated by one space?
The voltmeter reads 275 V
